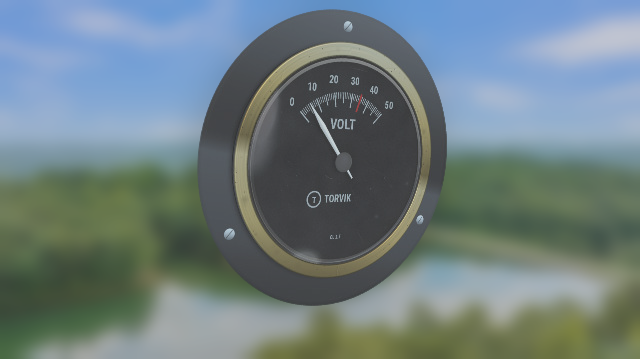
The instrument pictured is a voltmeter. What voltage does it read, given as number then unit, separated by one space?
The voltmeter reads 5 V
